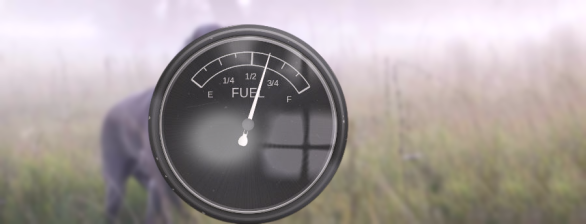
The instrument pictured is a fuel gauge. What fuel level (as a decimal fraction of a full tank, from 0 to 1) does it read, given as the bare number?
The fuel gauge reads 0.625
